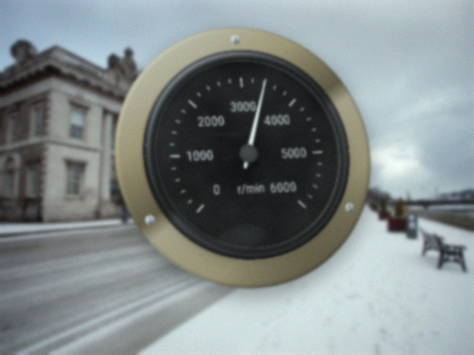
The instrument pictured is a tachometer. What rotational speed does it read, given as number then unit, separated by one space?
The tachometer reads 3400 rpm
